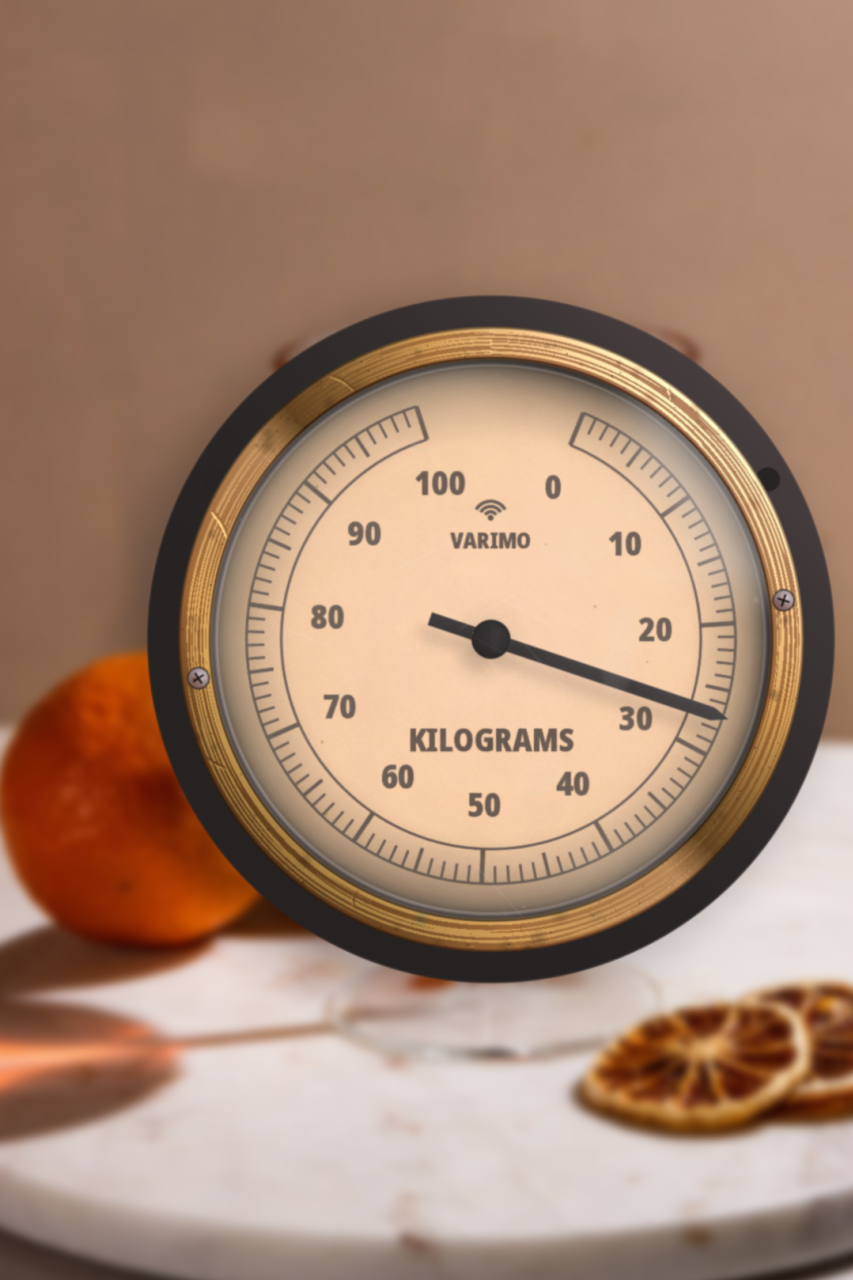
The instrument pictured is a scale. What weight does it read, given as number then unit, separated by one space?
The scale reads 27 kg
